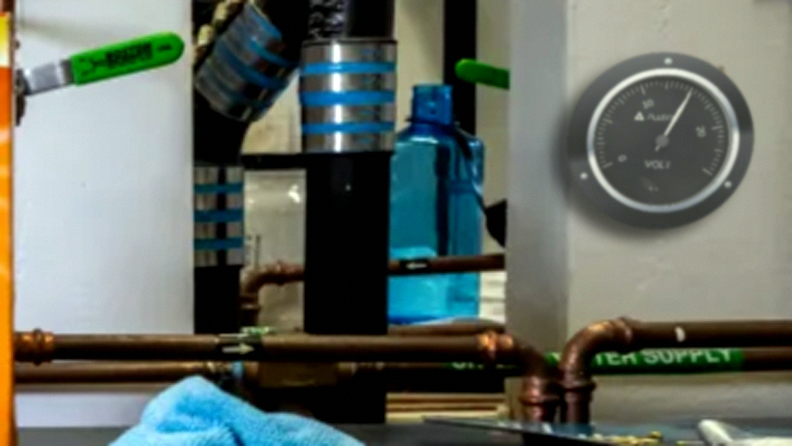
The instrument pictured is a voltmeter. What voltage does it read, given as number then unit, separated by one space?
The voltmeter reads 15 V
